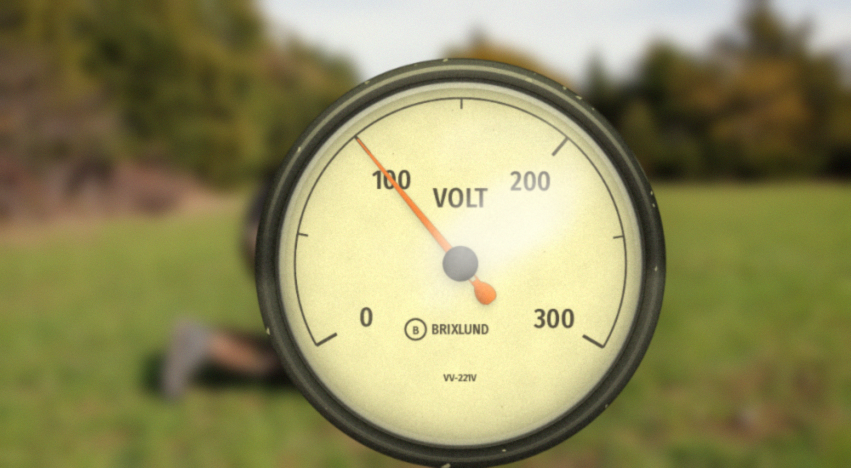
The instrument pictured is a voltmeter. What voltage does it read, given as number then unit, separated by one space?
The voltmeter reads 100 V
